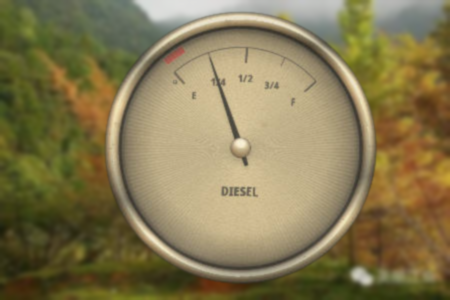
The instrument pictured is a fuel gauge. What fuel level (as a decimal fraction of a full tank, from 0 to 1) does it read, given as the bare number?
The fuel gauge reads 0.25
